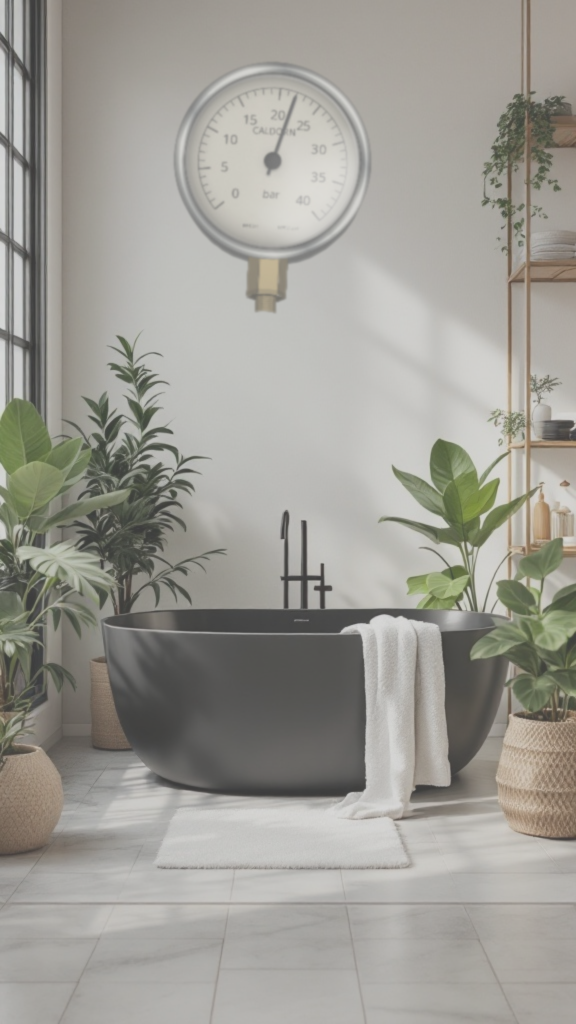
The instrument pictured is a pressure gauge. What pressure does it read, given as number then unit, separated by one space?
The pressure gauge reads 22 bar
